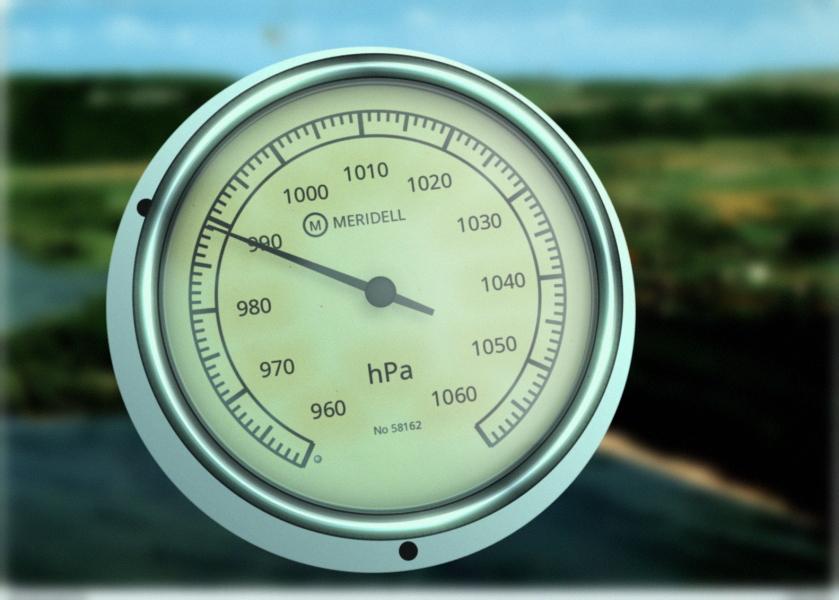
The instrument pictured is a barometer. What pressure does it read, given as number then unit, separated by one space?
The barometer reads 989 hPa
